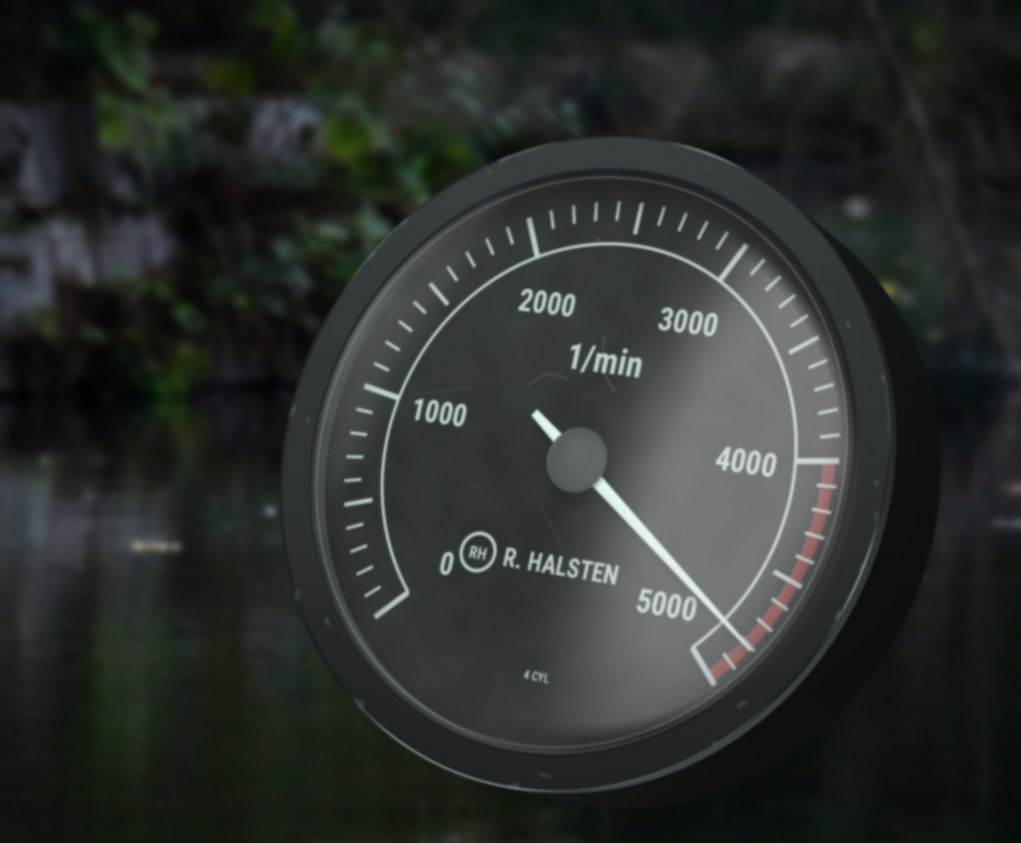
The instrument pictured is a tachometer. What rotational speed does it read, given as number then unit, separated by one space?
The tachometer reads 4800 rpm
